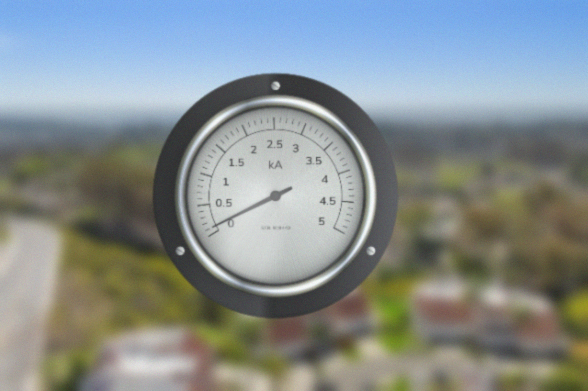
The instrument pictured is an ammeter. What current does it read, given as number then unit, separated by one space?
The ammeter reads 0.1 kA
